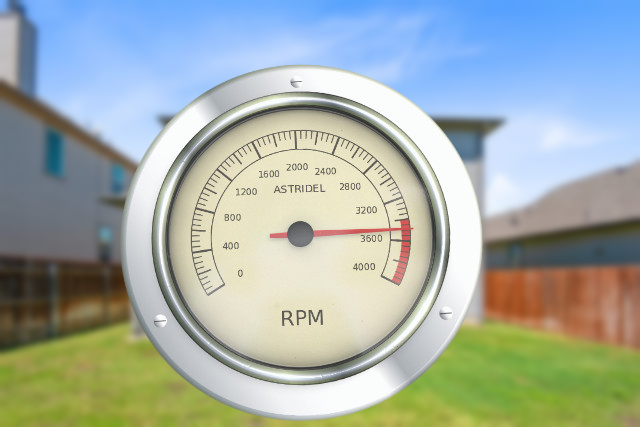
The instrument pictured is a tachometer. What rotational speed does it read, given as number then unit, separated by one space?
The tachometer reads 3500 rpm
